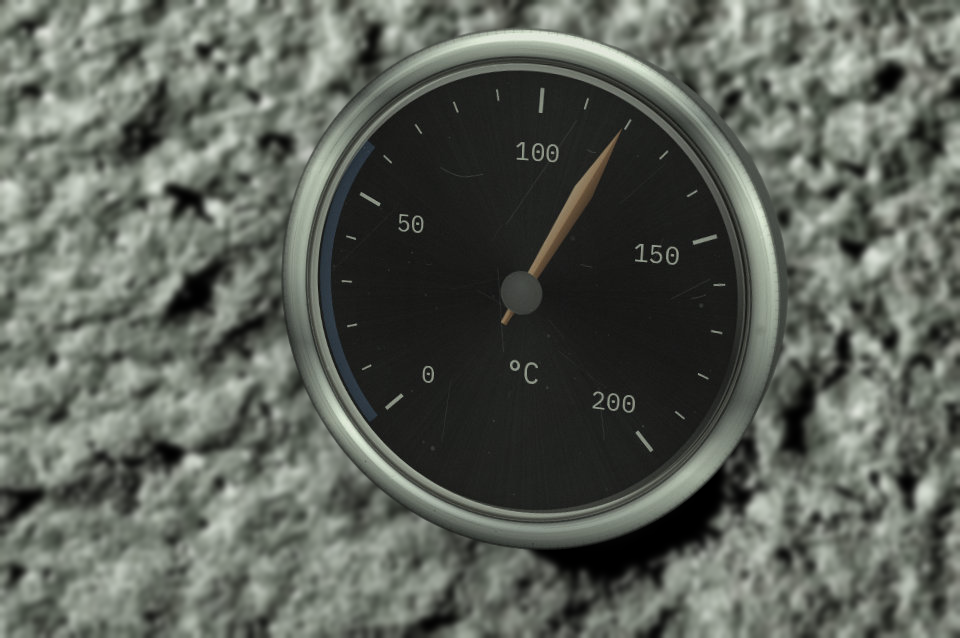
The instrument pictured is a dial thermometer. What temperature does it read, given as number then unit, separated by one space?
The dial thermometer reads 120 °C
